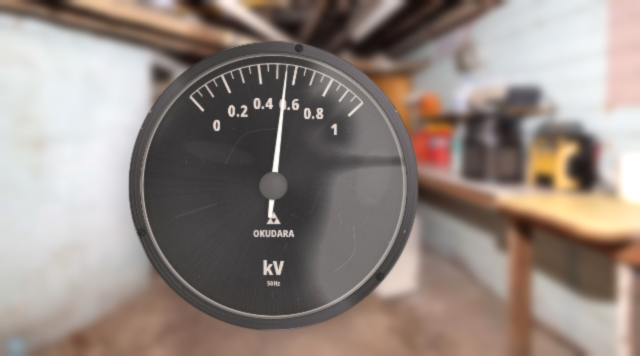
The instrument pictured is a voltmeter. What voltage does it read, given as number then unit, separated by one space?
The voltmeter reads 0.55 kV
